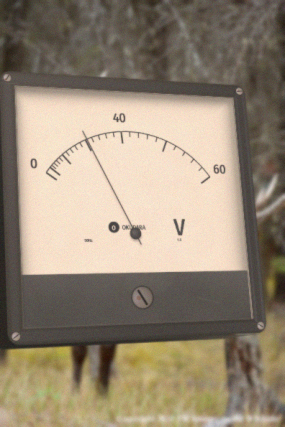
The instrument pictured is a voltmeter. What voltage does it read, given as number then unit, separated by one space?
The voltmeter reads 30 V
